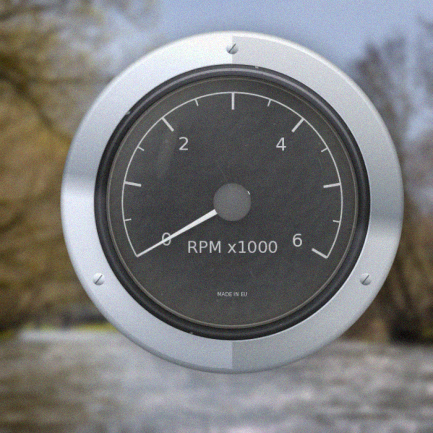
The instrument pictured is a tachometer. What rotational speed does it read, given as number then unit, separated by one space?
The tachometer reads 0 rpm
